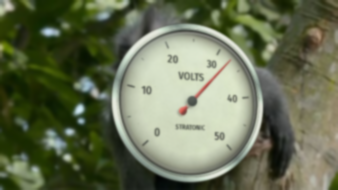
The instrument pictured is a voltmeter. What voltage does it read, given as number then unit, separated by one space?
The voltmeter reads 32.5 V
